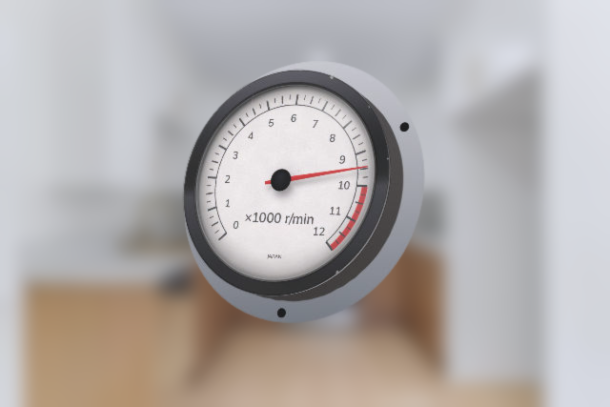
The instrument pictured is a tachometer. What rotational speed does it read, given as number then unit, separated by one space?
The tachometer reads 9500 rpm
